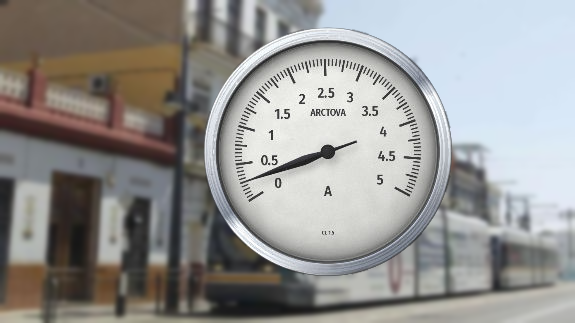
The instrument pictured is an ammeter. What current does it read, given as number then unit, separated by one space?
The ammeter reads 0.25 A
